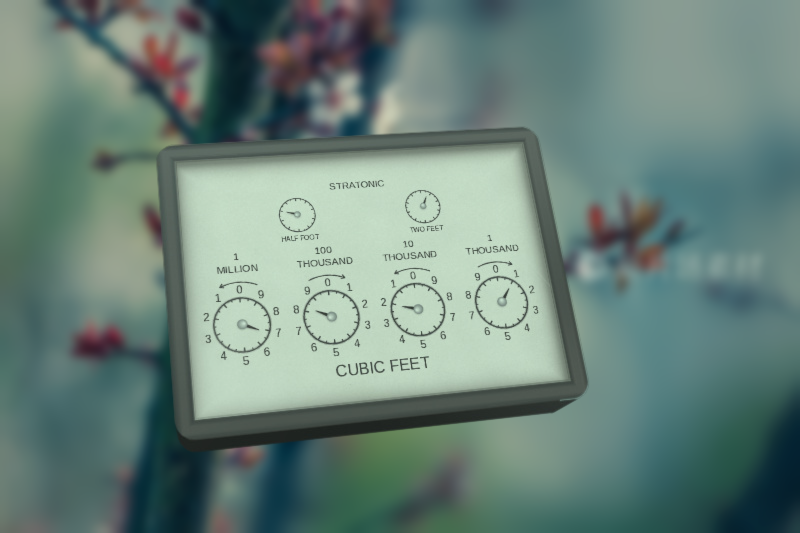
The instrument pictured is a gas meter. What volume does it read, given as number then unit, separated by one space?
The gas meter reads 682100 ft³
